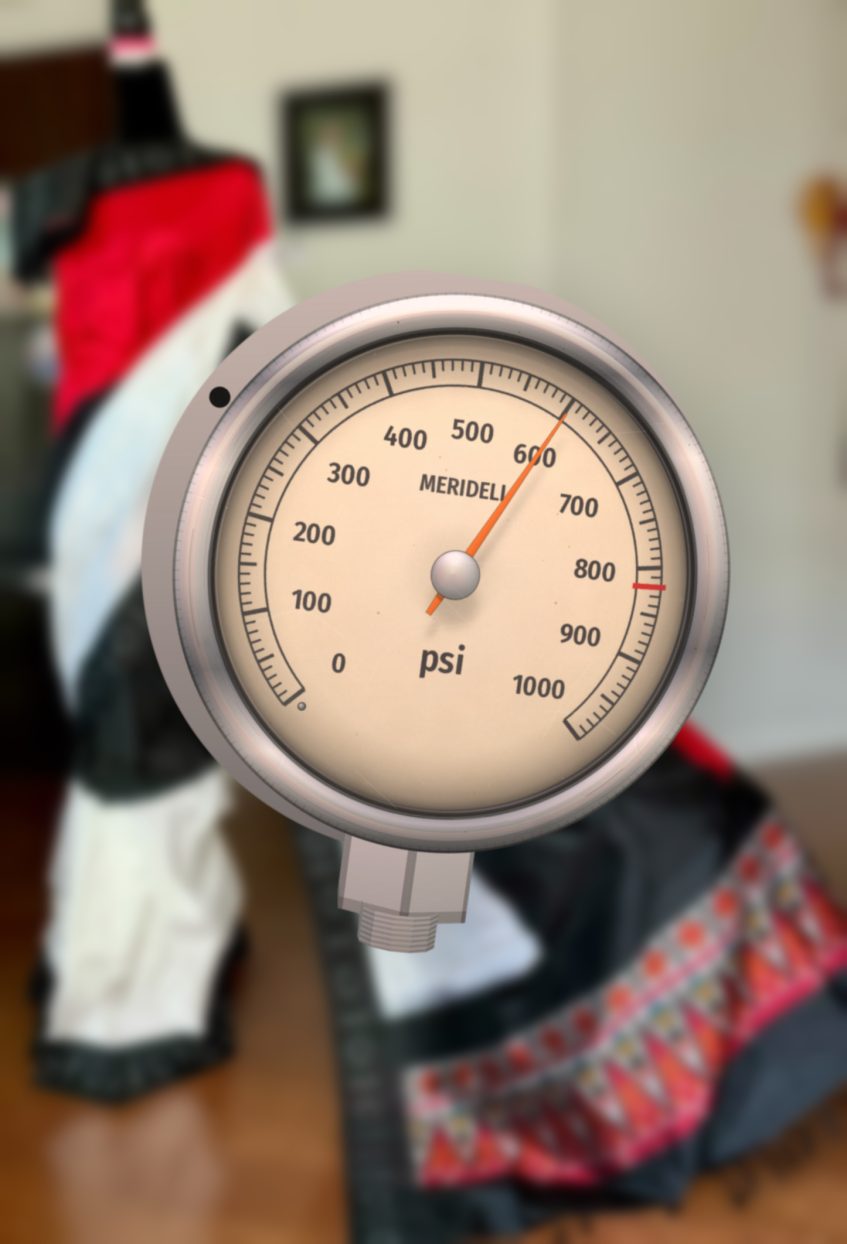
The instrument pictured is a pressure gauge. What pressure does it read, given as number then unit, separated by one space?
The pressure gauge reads 600 psi
